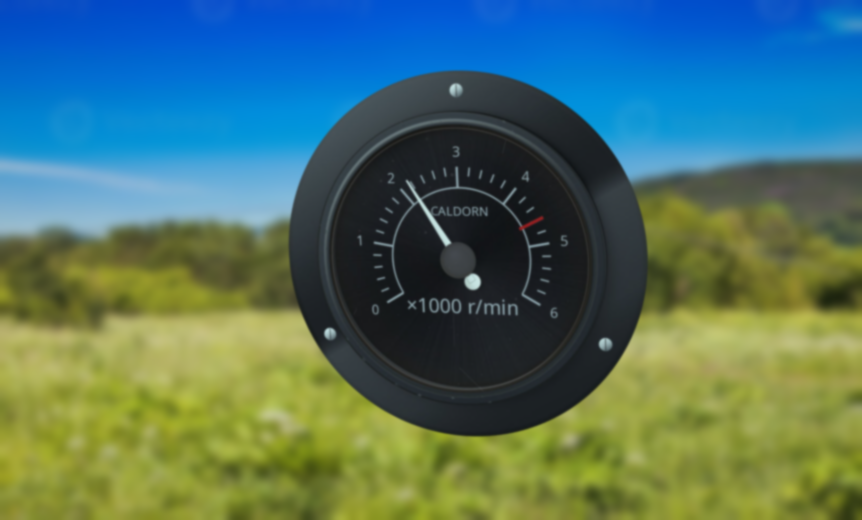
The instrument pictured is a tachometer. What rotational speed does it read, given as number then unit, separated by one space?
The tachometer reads 2200 rpm
